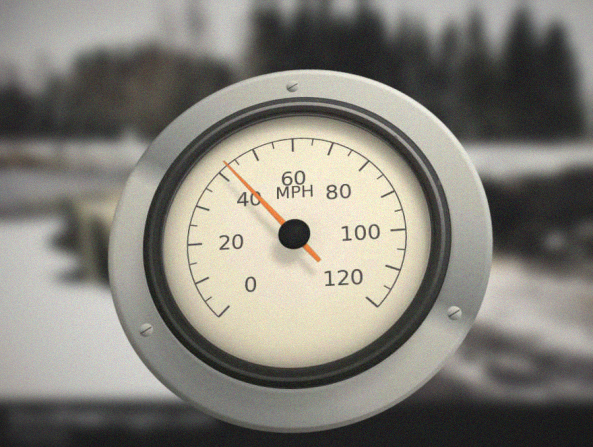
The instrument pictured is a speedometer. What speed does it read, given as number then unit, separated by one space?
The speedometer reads 42.5 mph
